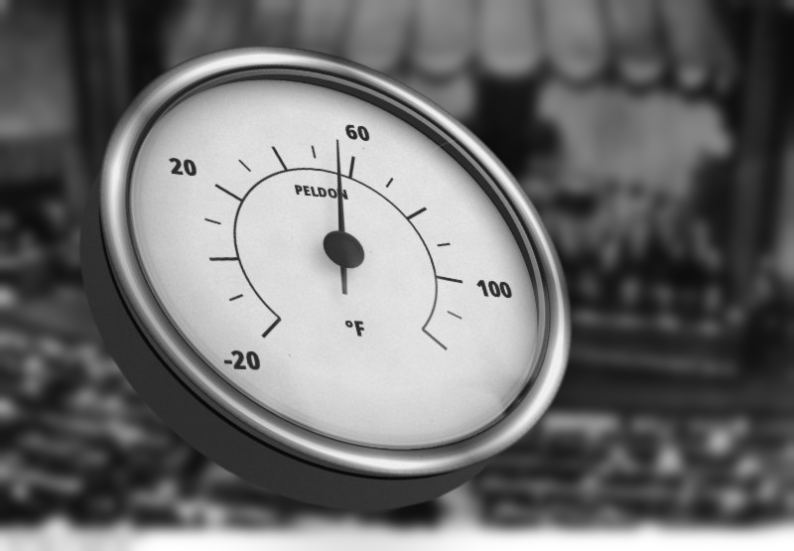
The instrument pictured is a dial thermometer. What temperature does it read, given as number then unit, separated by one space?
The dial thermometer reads 55 °F
